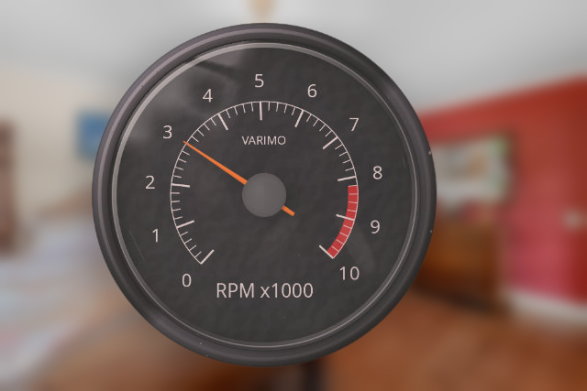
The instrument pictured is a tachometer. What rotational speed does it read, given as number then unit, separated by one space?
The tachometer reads 3000 rpm
